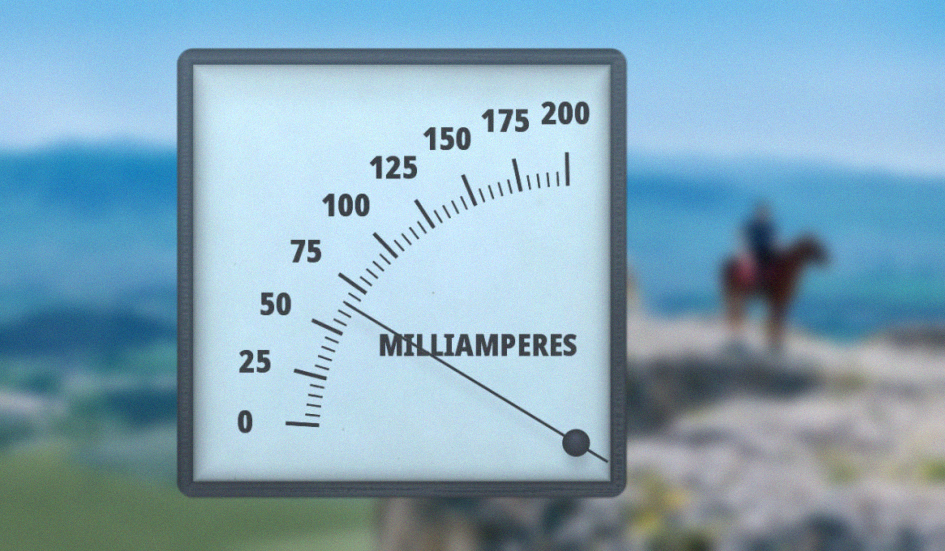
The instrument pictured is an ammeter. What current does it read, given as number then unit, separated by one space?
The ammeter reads 65 mA
